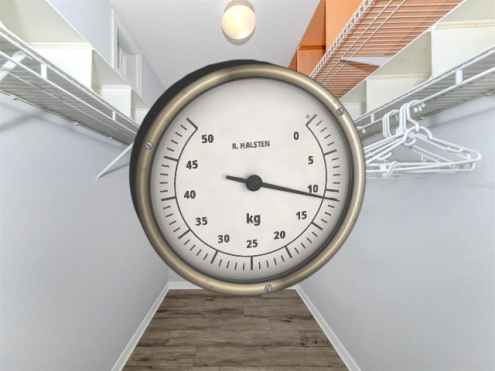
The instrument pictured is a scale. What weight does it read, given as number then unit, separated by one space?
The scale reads 11 kg
